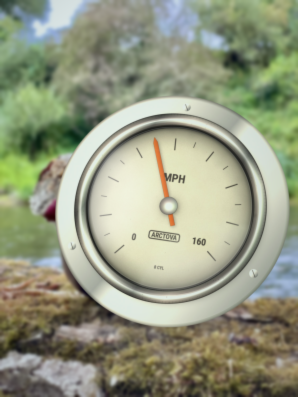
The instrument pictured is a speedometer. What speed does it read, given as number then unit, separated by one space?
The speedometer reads 70 mph
